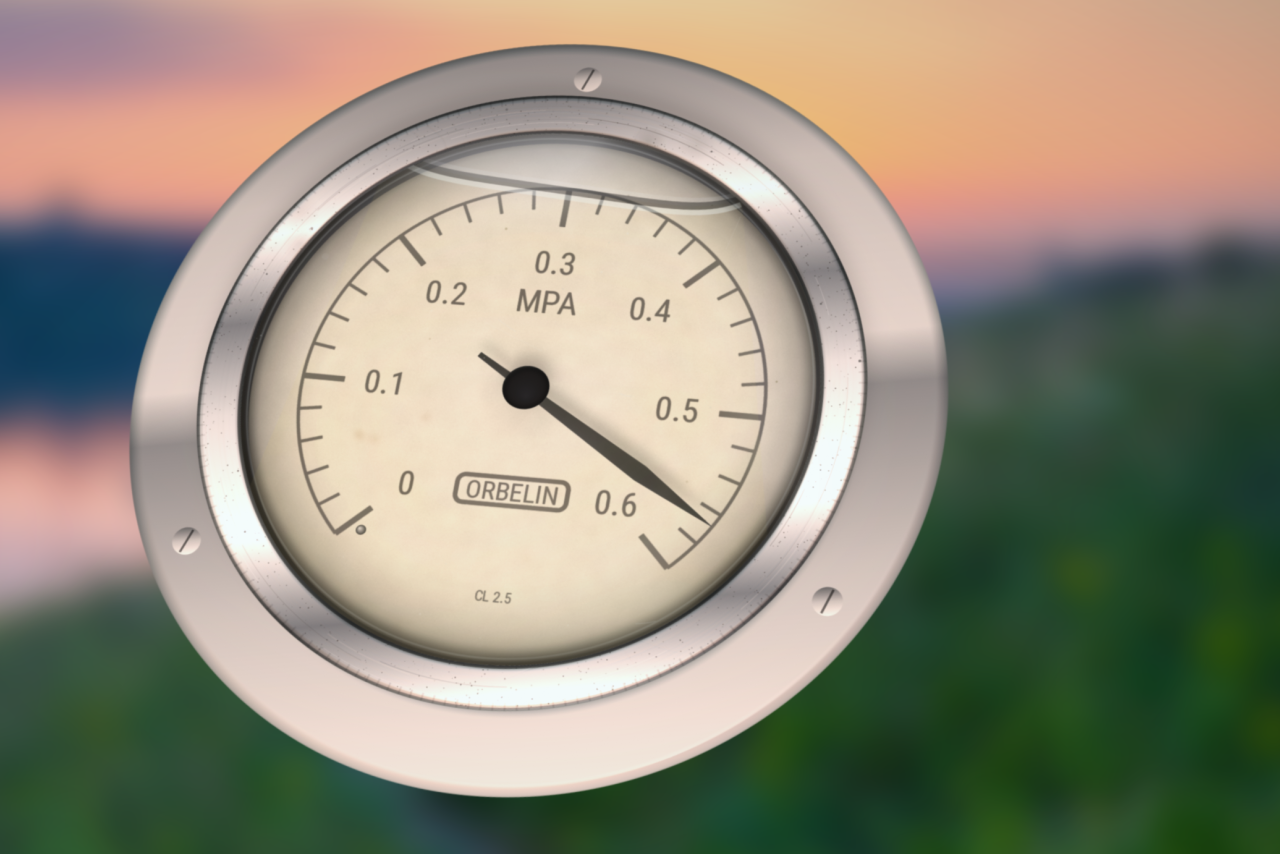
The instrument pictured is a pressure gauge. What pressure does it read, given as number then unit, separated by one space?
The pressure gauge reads 0.57 MPa
